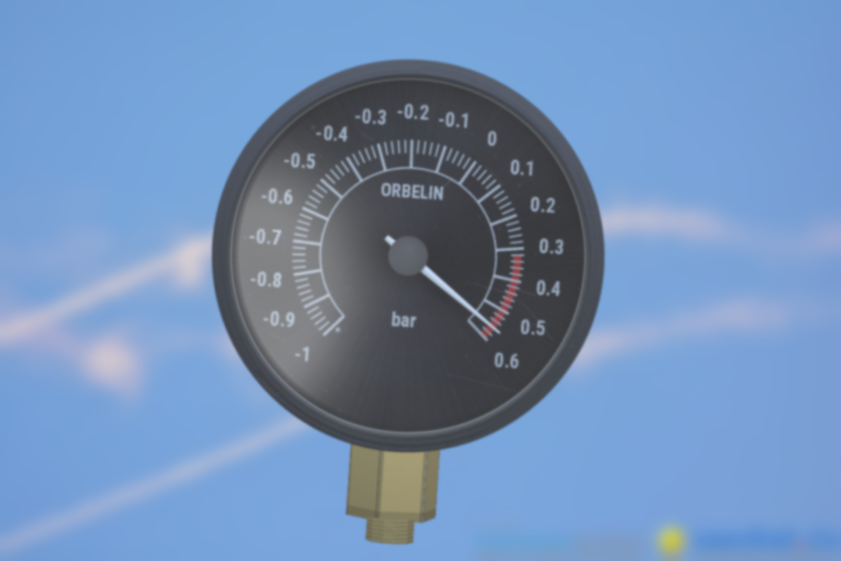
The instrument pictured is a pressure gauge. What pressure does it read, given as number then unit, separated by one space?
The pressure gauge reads 0.56 bar
